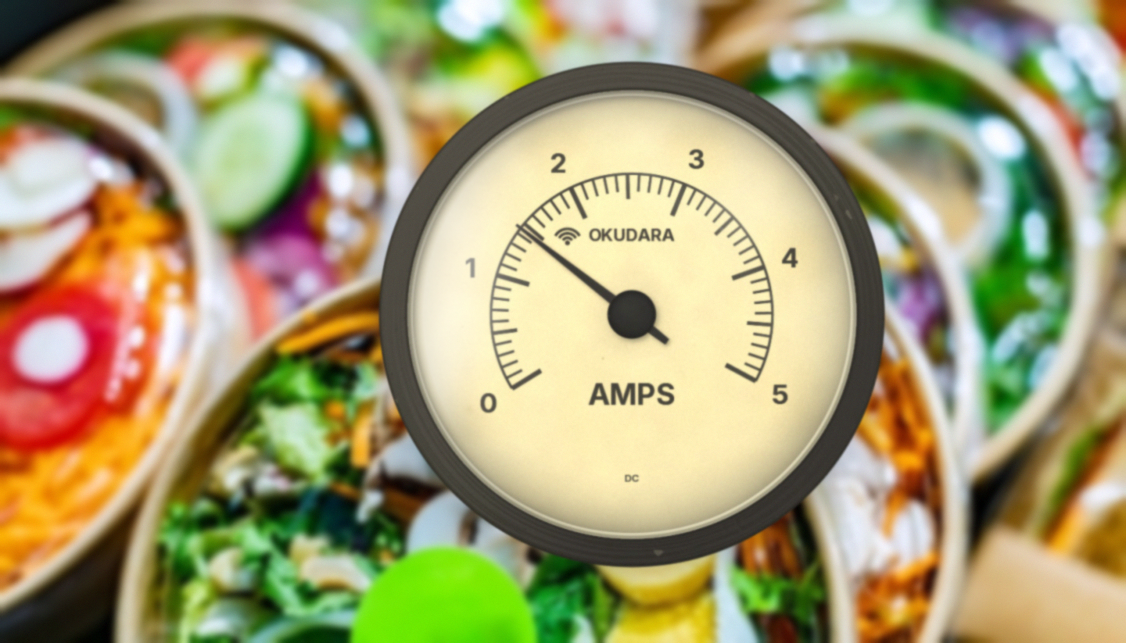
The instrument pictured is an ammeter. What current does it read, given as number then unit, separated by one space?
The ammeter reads 1.45 A
